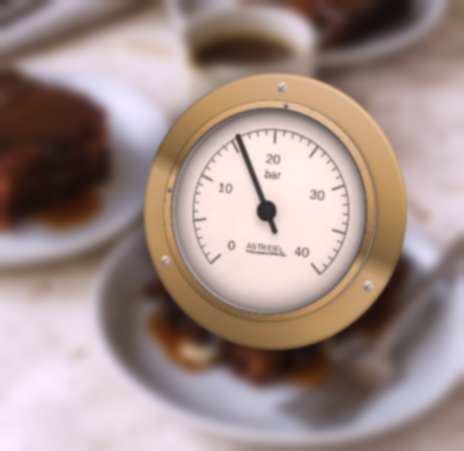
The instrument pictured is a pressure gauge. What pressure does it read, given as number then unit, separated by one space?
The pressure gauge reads 16 bar
